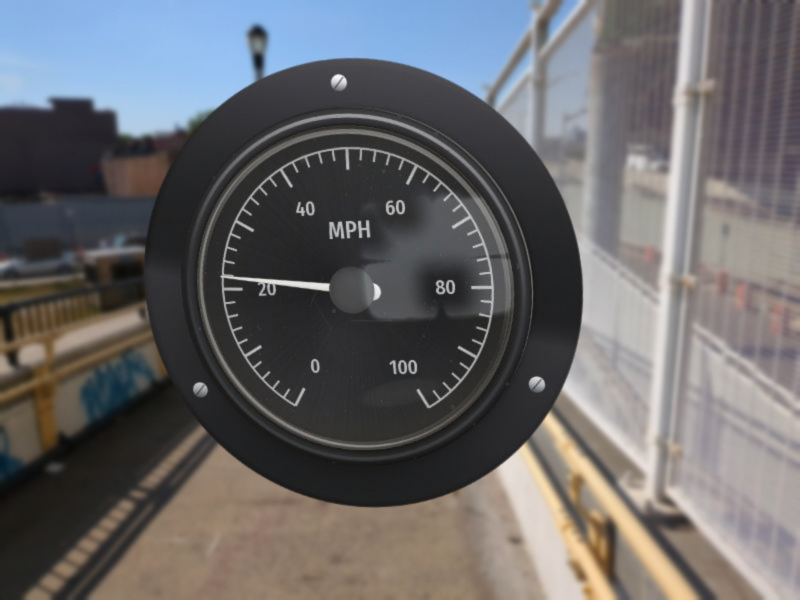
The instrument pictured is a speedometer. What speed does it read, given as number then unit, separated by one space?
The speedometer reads 22 mph
